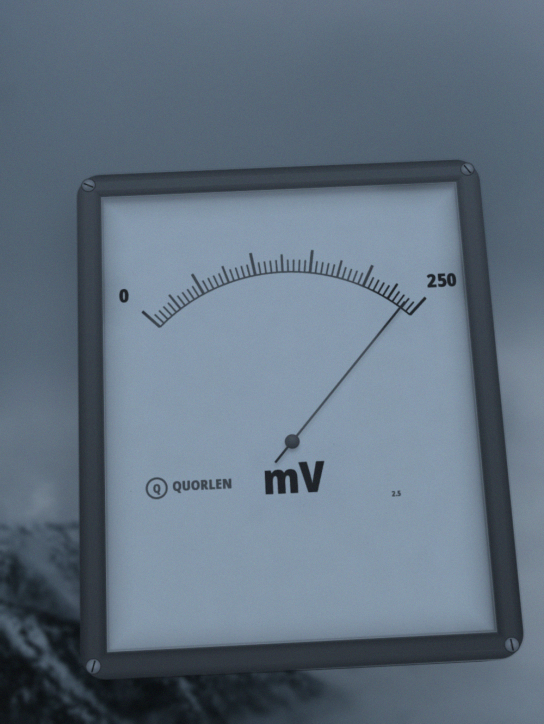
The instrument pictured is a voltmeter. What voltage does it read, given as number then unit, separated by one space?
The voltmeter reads 240 mV
